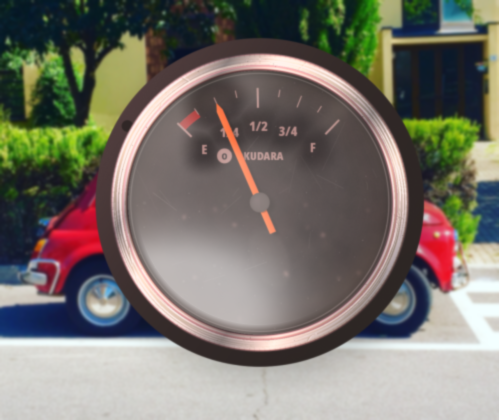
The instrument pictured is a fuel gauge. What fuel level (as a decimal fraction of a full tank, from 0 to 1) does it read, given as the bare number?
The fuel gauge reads 0.25
